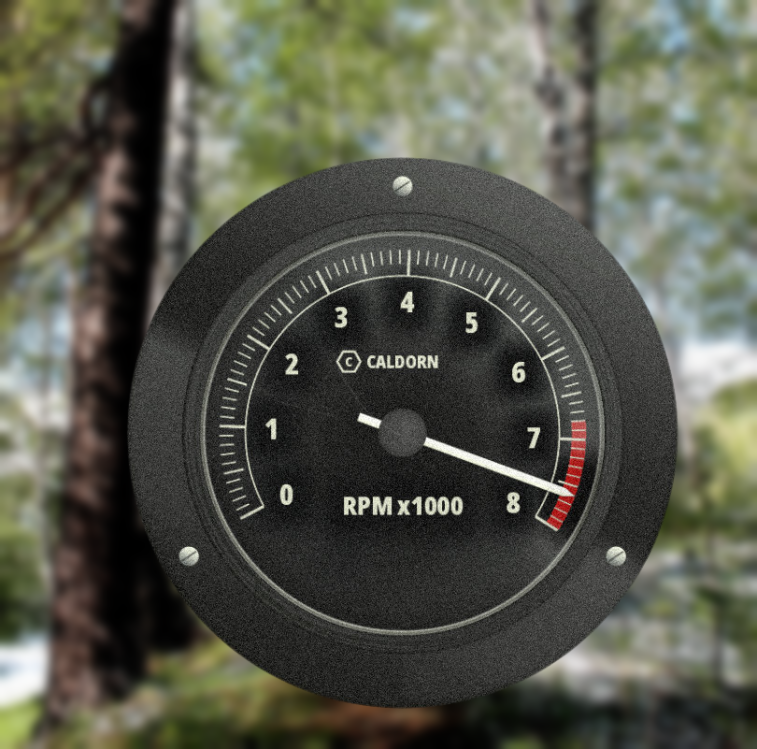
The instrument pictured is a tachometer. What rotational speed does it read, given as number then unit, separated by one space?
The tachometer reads 7600 rpm
